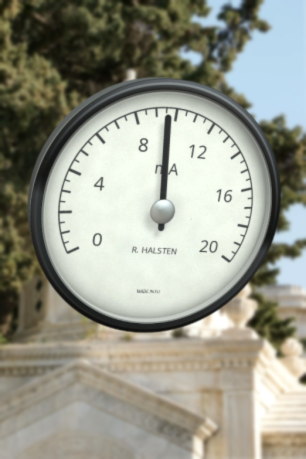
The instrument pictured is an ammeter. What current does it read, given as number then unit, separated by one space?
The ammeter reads 9.5 mA
